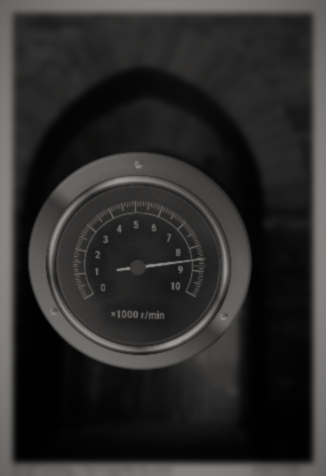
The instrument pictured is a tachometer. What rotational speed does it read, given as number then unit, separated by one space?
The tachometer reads 8500 rpm
